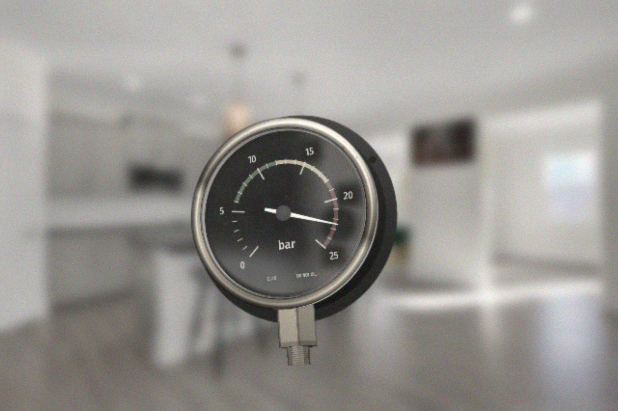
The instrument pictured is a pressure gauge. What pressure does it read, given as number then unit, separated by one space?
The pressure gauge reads 22.5 bar
